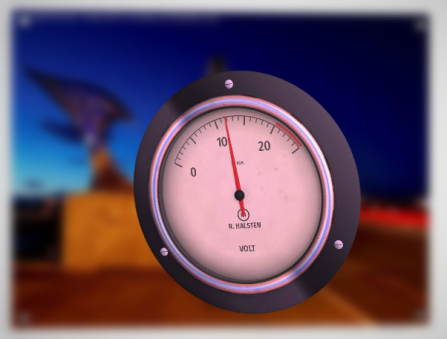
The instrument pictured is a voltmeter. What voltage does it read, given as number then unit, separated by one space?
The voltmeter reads 12 V
